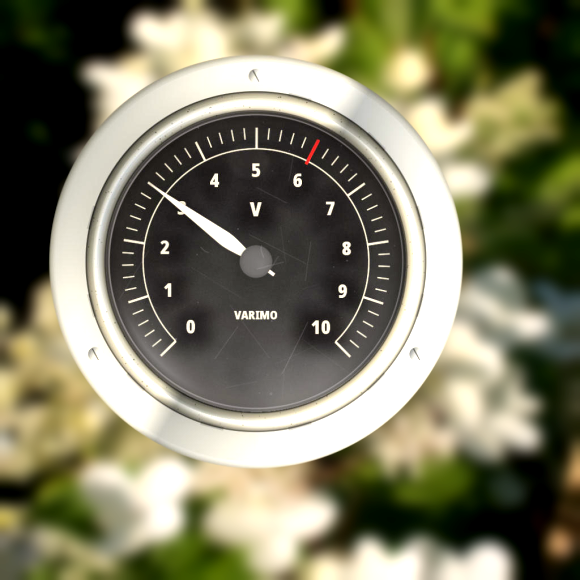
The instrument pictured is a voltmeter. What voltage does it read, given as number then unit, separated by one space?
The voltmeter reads 3 V
